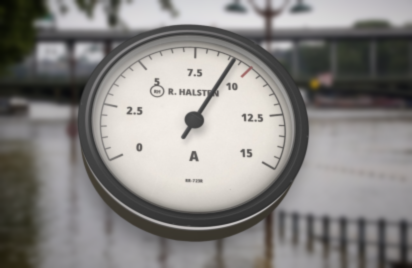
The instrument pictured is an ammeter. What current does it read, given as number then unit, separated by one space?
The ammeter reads 9.25 A
